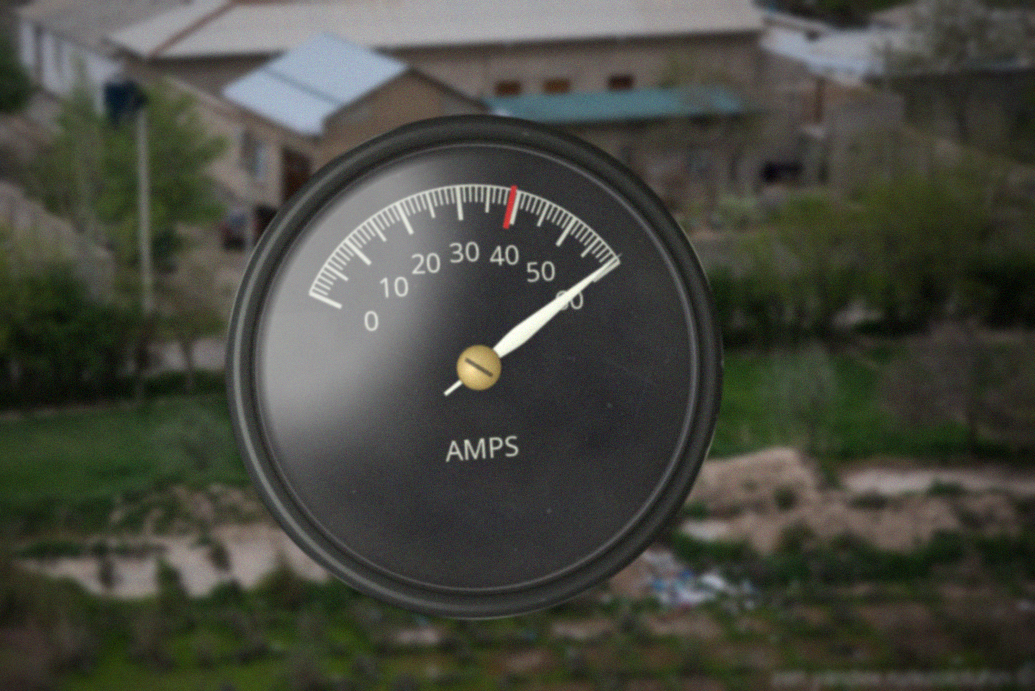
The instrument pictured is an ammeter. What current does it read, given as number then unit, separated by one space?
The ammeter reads 59 A
